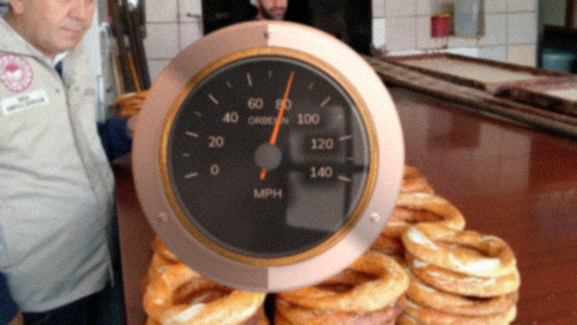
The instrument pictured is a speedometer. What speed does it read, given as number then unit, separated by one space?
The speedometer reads 80 mph
